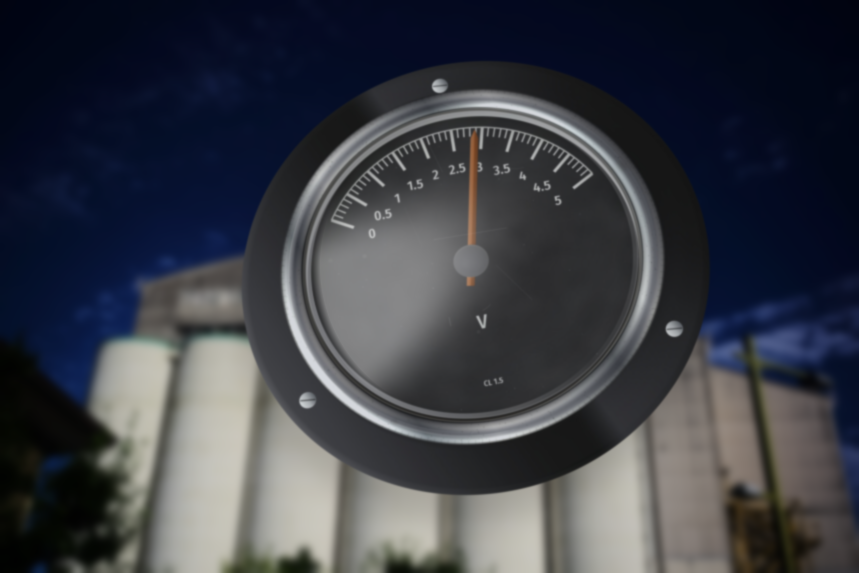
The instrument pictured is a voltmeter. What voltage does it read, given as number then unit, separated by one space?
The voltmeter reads 2.9 V
